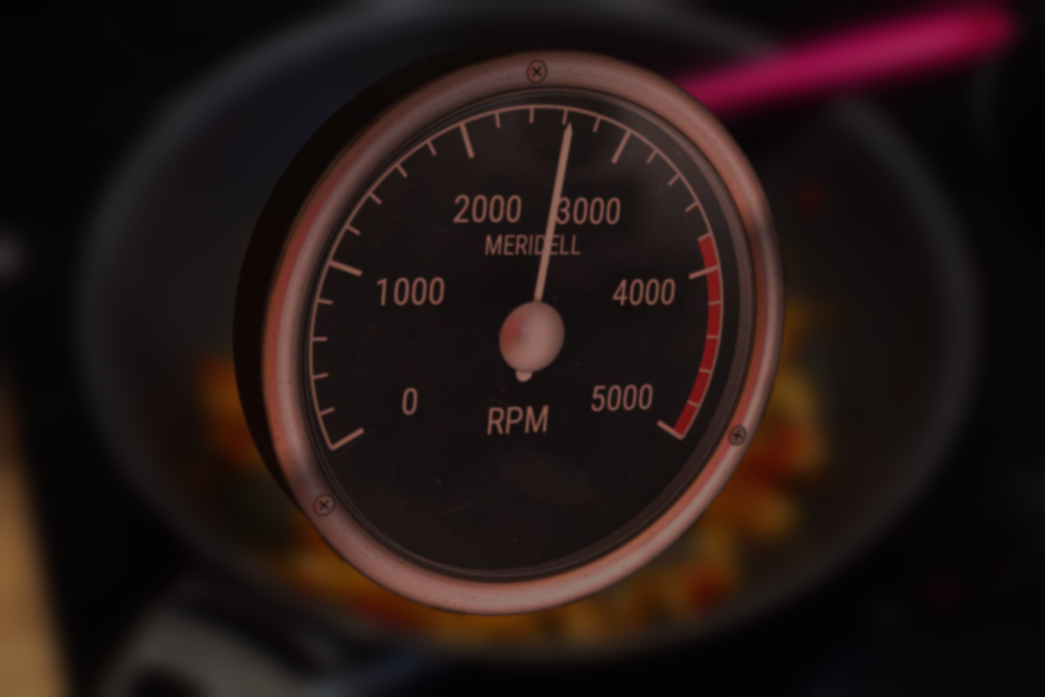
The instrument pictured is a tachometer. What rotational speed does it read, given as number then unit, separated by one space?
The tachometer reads 2600 rpm
